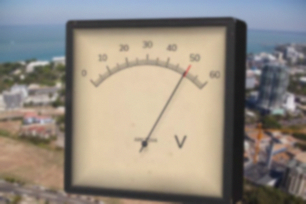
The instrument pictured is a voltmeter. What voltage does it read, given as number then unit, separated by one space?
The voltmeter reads 50 V
